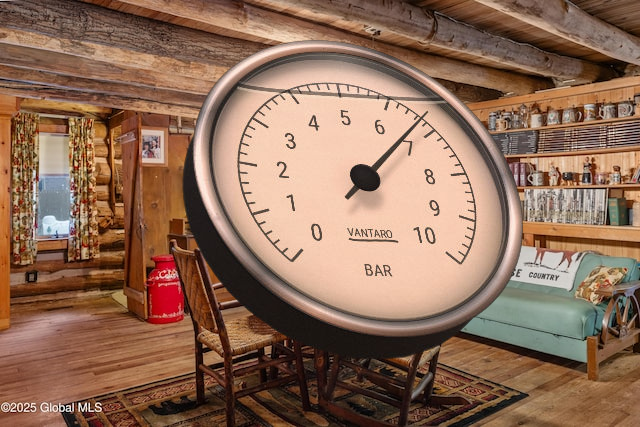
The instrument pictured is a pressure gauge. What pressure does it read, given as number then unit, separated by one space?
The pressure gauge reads 6.7 bar
